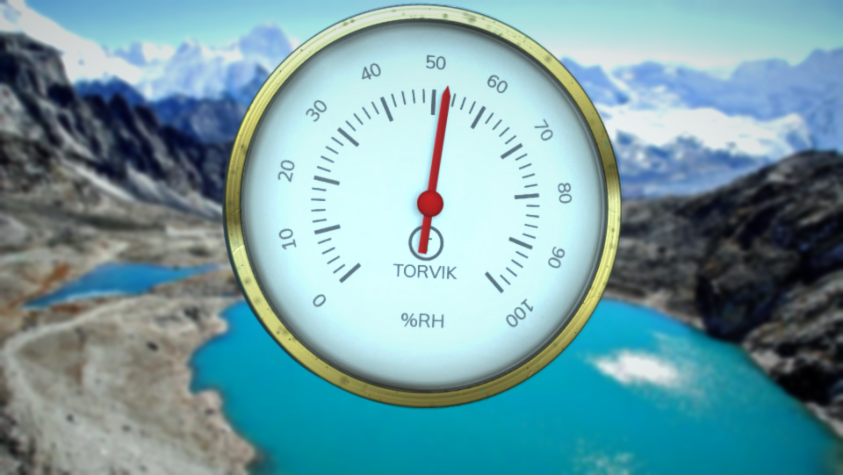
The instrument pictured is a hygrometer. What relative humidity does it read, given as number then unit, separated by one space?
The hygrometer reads 52 %
